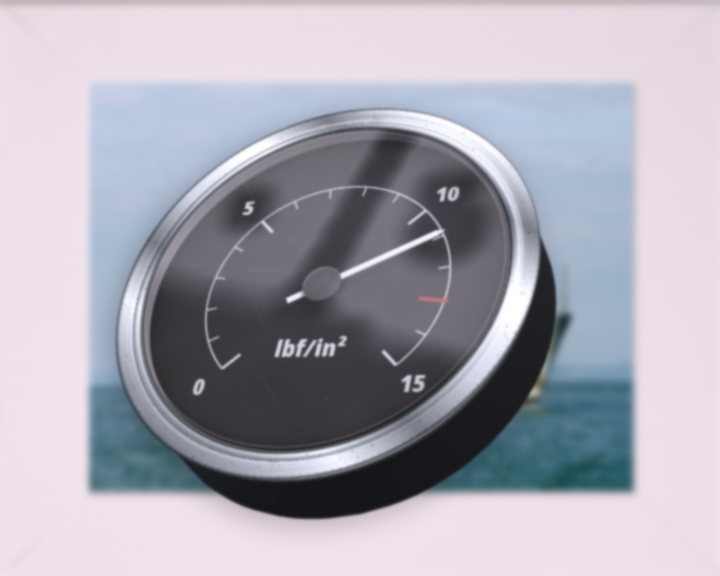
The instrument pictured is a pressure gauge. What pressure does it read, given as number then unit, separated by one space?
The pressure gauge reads 11 psi
